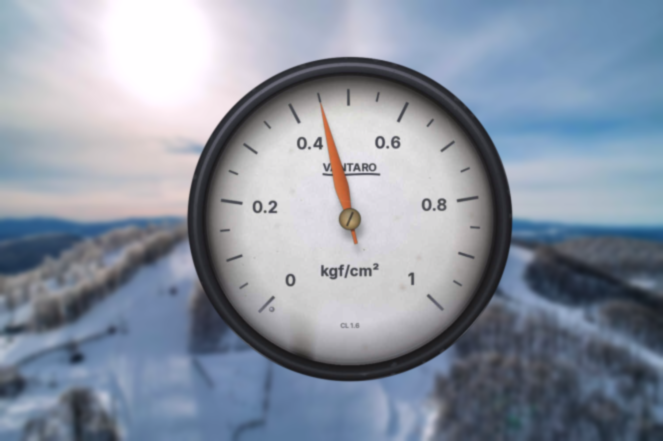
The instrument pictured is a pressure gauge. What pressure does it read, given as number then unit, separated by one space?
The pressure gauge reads 0.45 kg/cm²
